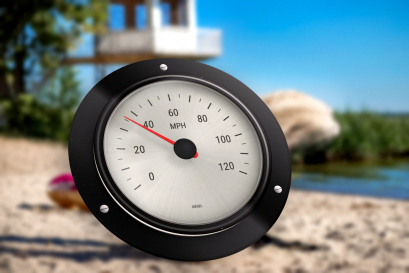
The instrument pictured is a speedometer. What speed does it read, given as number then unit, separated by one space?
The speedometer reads 35 mph
